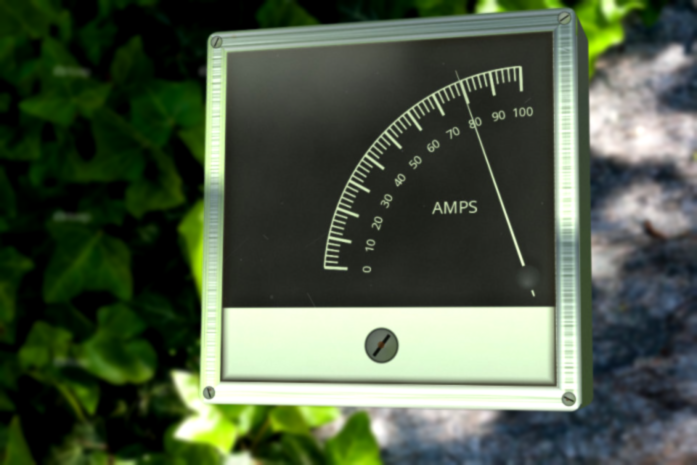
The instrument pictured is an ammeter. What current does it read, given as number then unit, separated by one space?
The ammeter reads 80 A
